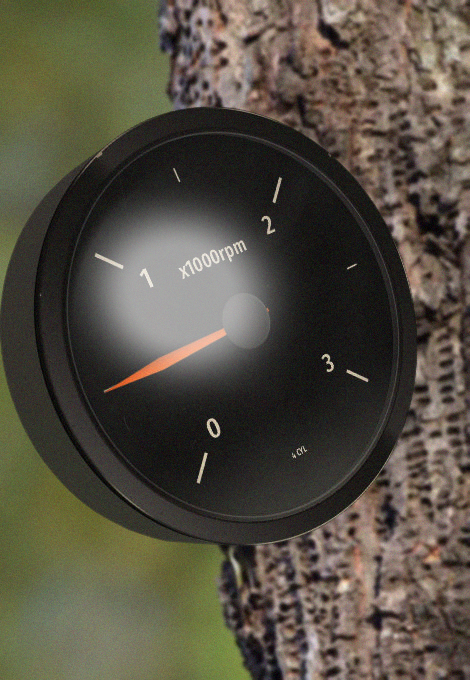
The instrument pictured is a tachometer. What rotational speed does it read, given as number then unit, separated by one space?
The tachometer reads 500 rpm
